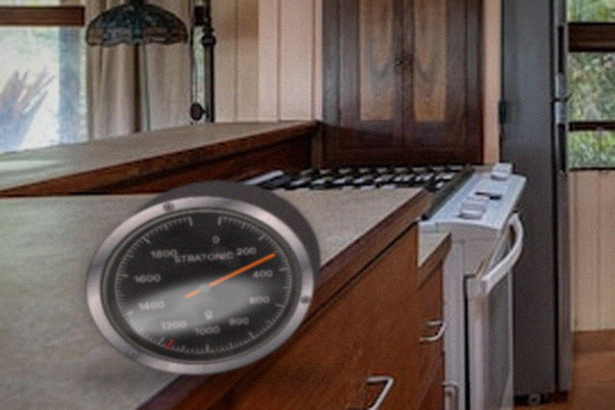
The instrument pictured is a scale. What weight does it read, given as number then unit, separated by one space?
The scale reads 300 g
